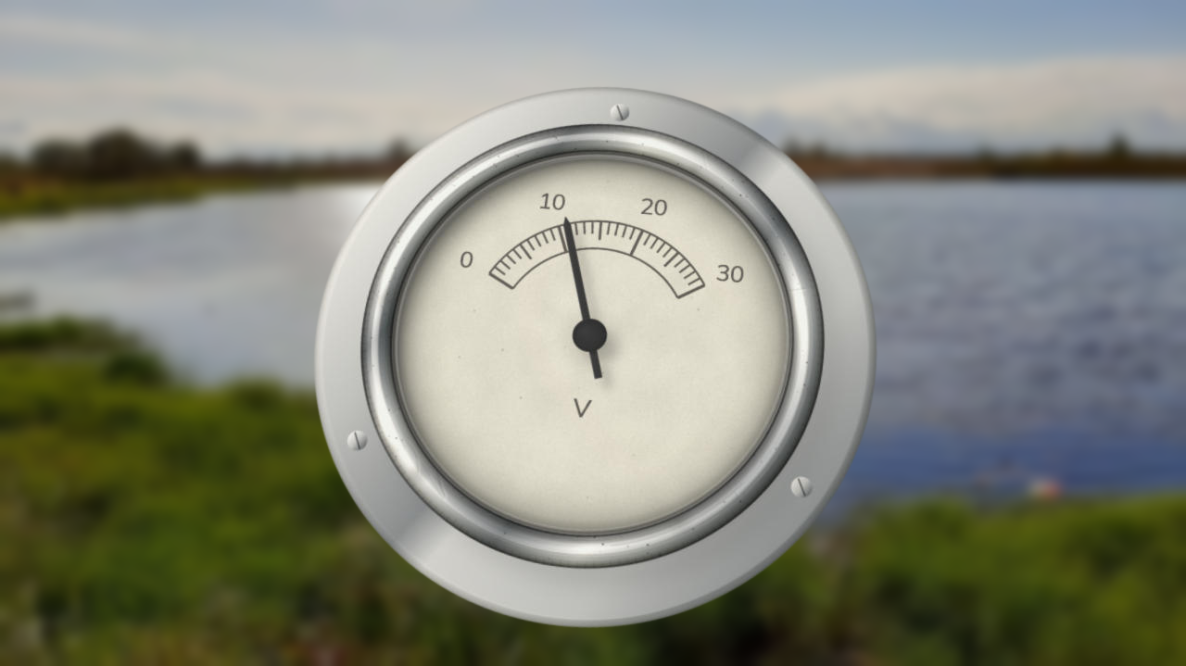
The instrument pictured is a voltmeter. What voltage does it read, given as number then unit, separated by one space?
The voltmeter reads 11 V
